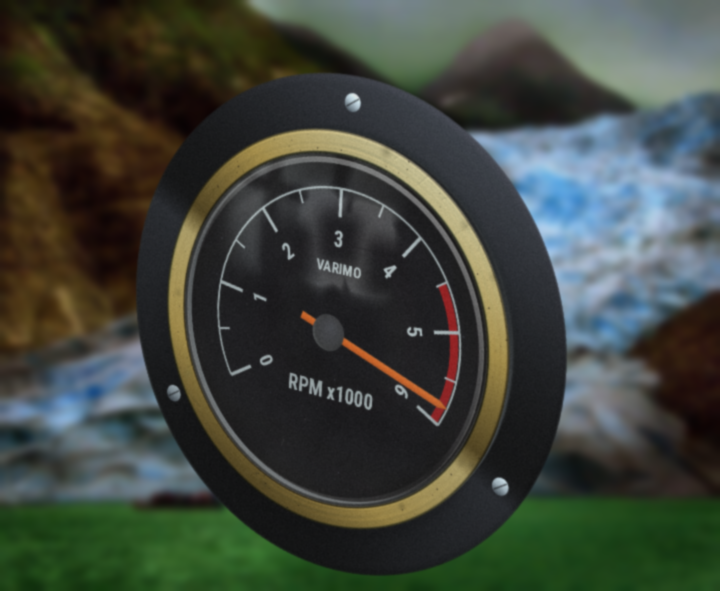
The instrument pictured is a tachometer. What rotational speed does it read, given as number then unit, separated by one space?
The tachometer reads 5750 rpm
